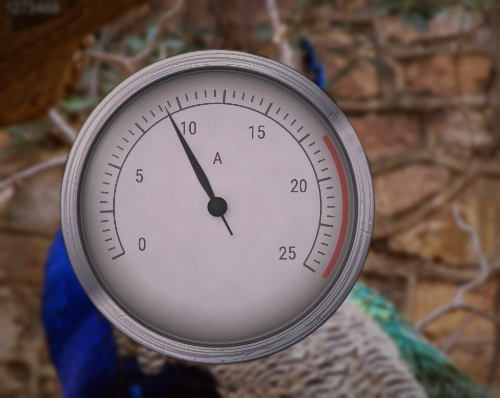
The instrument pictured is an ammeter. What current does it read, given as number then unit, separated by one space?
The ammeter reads 9.25 A
